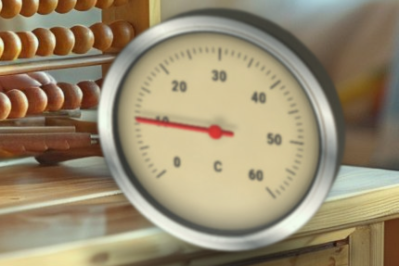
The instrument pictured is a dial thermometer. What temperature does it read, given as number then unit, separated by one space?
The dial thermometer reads 10 °C
